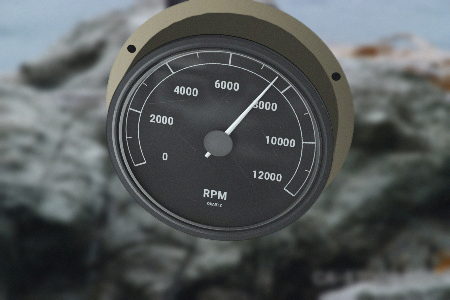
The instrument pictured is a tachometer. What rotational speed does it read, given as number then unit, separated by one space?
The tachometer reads 7500 rpm
